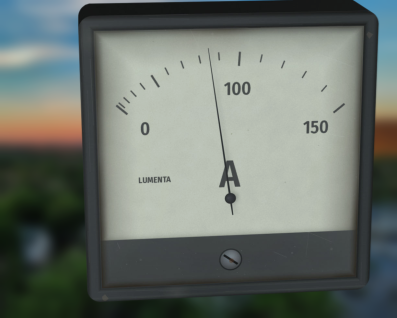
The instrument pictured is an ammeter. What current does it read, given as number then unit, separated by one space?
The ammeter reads 85 A
